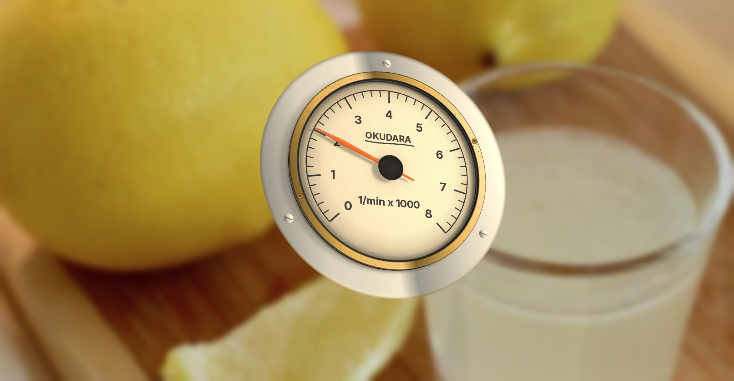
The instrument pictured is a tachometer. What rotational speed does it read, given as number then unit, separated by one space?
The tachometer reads 2000 rpm
